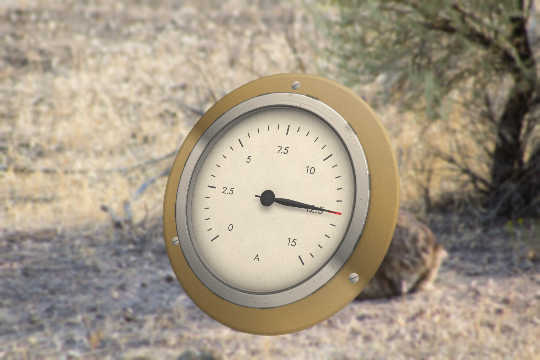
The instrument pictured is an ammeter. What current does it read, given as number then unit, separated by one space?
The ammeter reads 12.5 A
